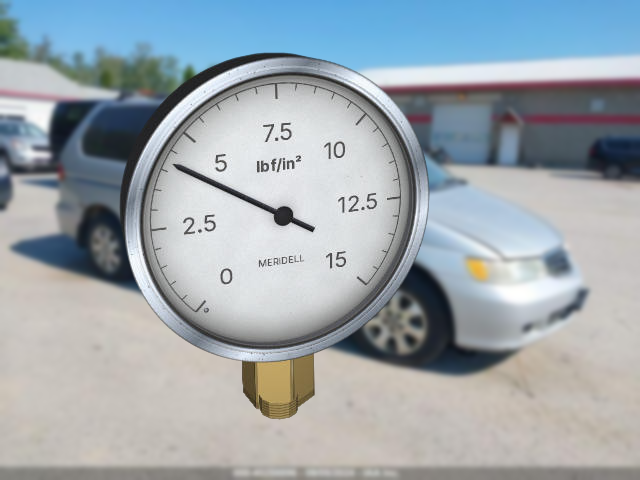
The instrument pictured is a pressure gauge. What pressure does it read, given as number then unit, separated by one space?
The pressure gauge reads 4.25 psi
